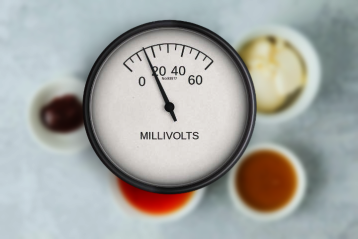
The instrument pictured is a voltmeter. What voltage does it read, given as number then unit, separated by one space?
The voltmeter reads 15 mV
